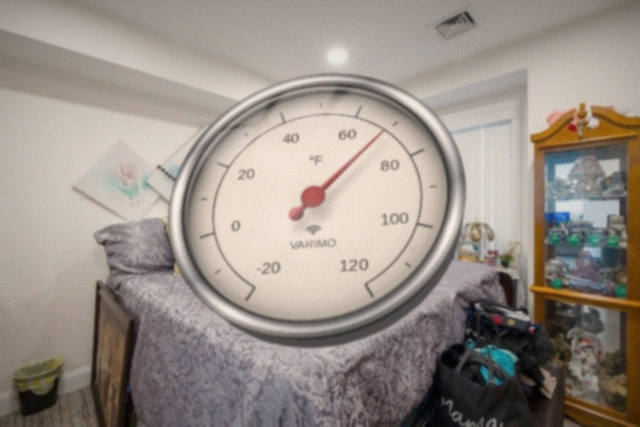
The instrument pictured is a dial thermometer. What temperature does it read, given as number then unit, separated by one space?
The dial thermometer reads 70 °F
